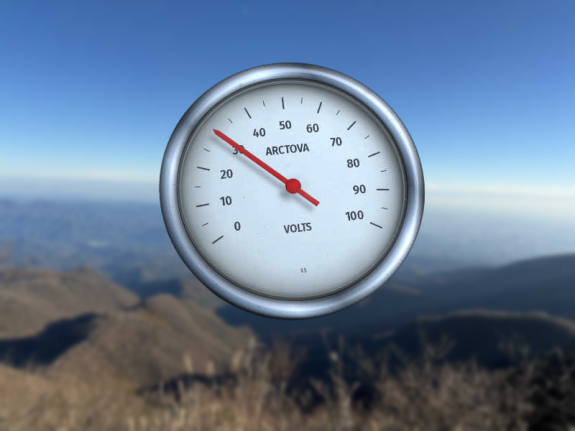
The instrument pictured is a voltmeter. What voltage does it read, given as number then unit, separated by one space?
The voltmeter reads 30 V
